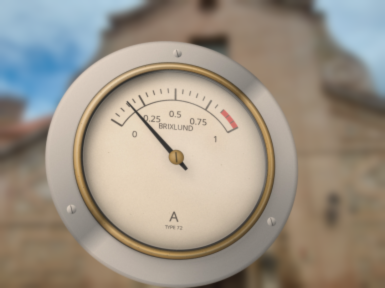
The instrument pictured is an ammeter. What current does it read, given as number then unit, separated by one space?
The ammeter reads 0.15 A
